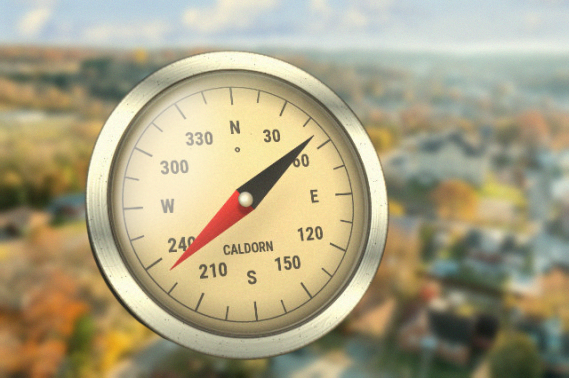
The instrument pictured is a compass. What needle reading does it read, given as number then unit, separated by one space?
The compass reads 232.5 °
